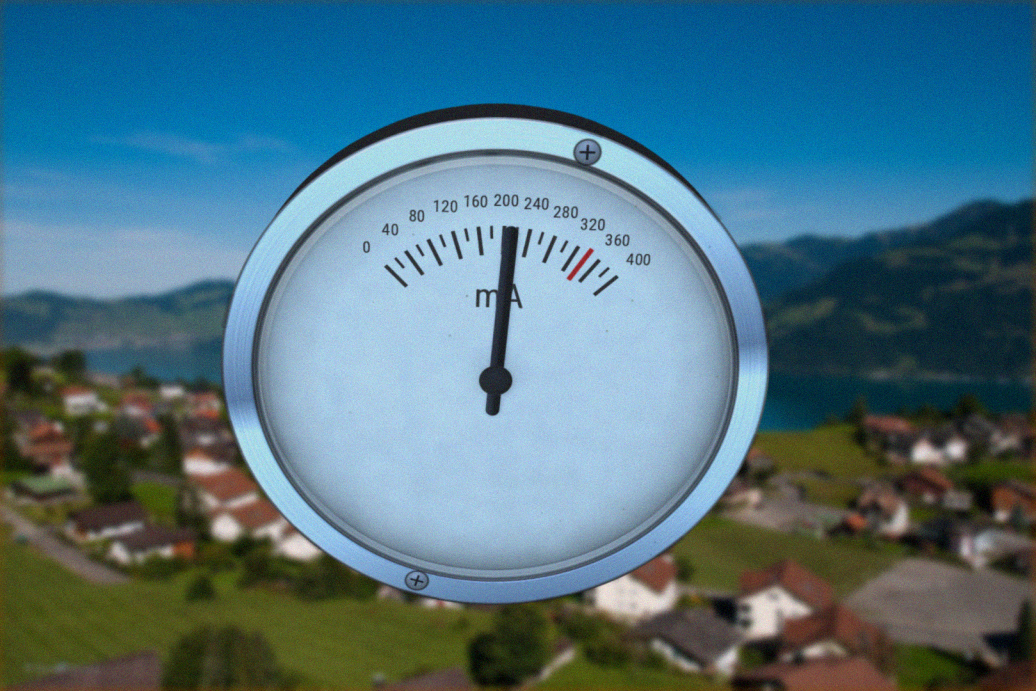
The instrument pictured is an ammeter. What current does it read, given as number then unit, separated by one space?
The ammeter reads 210 mA
